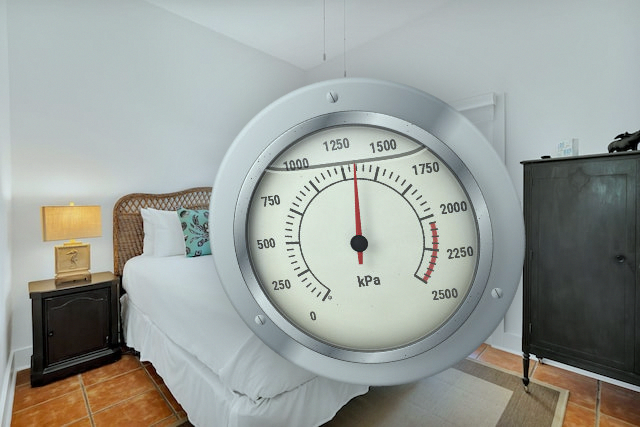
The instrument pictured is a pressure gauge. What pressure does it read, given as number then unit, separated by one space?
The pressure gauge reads 1350 kPa
